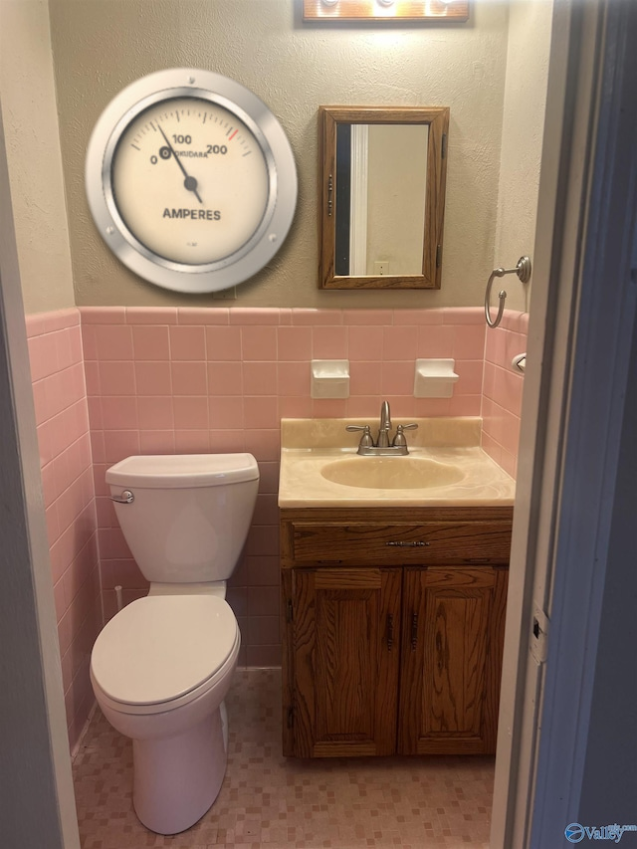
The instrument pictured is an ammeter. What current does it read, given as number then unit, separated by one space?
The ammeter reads 60 A
